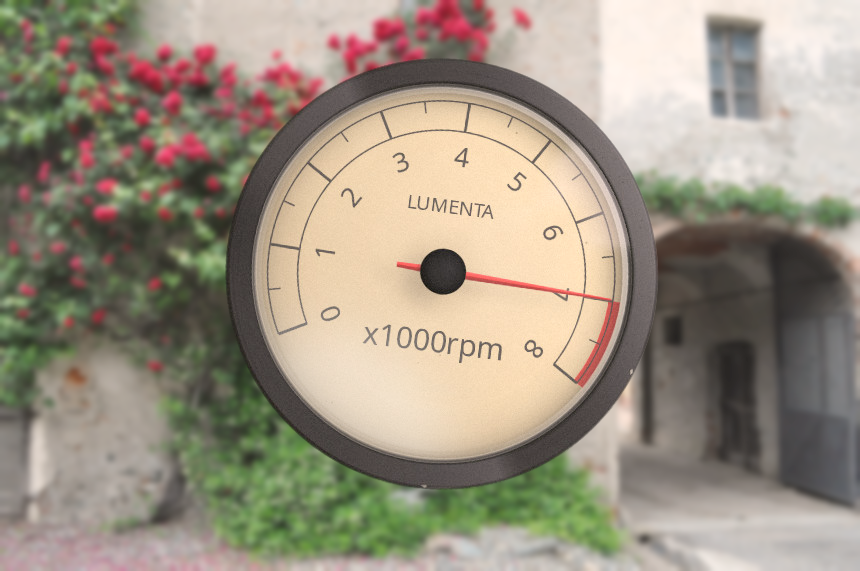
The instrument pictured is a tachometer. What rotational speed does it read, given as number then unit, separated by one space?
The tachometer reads 7000 rpm
